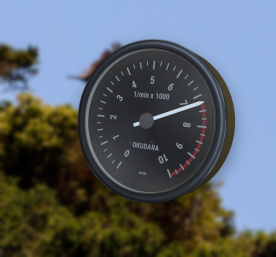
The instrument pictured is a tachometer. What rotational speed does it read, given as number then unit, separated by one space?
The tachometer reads 7250 rpm
